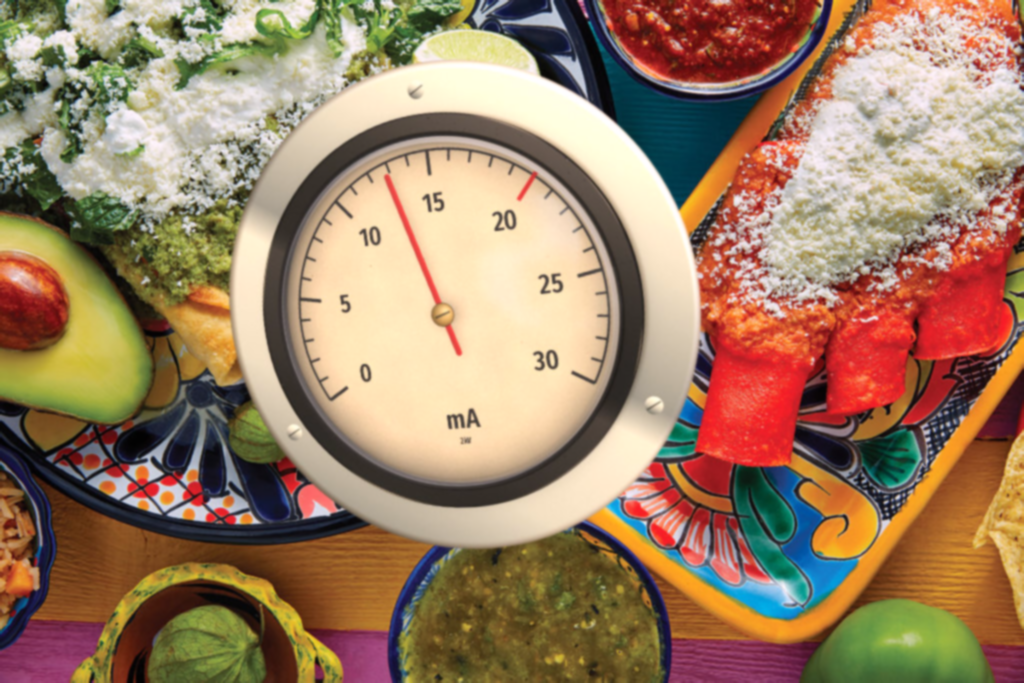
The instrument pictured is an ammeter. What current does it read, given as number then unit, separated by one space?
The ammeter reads 13 mA
